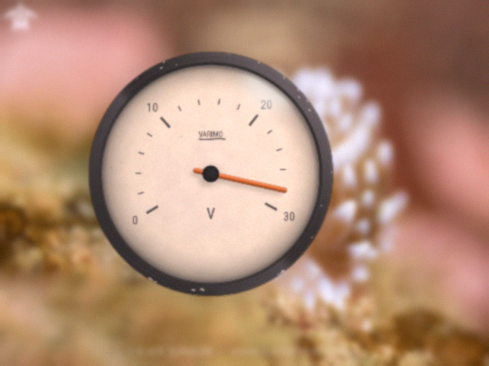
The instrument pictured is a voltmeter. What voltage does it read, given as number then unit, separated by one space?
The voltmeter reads 28 V
